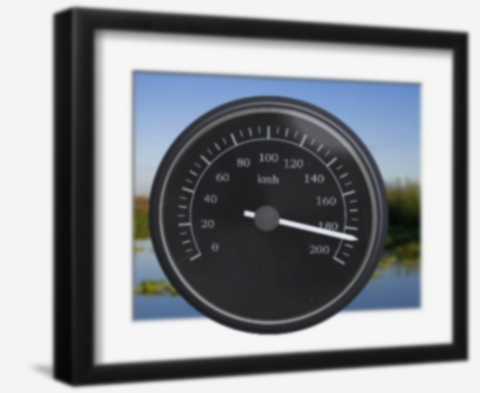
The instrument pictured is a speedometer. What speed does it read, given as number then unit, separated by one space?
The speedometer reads 185 km/h
